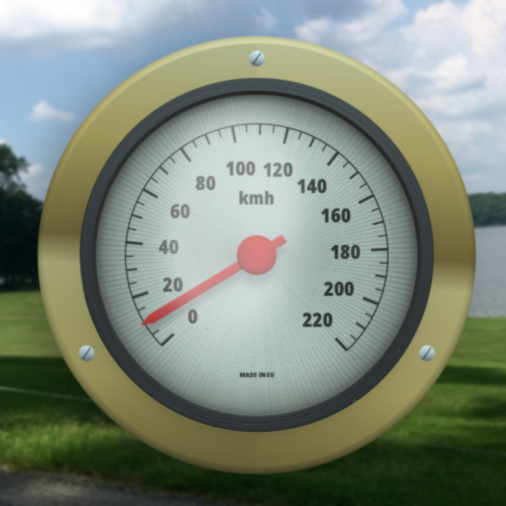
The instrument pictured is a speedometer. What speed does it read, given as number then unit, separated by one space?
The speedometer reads 10 km/h
